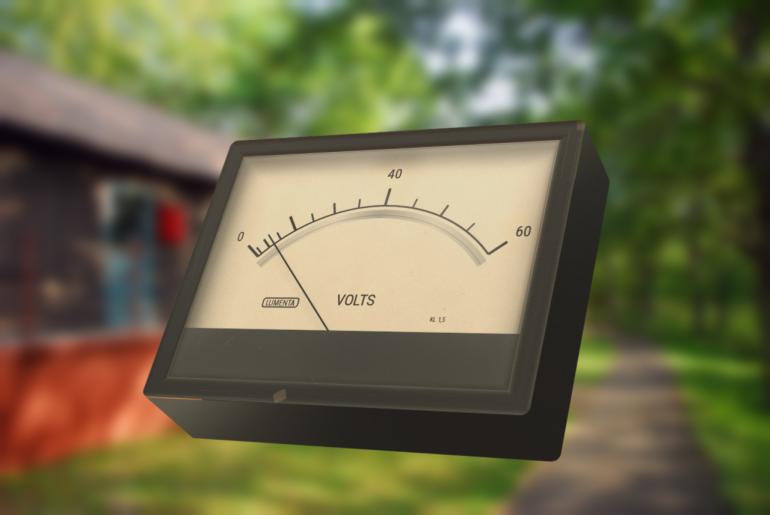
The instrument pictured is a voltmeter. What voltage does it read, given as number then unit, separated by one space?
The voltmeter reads 12.5 V
